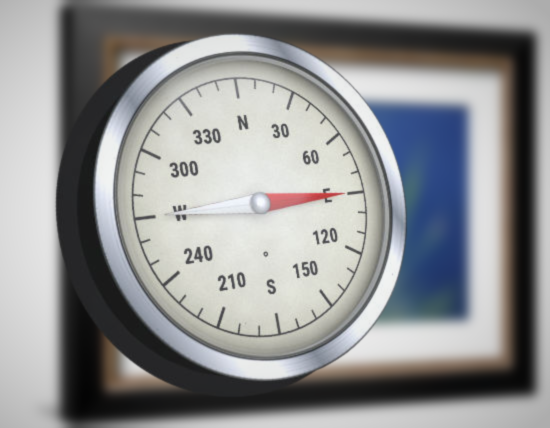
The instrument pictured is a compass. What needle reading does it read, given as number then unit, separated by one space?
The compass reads 90 °
